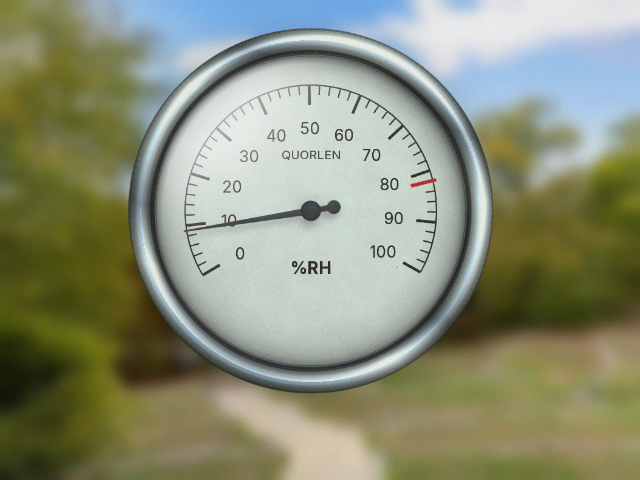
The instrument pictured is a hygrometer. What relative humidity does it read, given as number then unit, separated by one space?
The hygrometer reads 9 %
